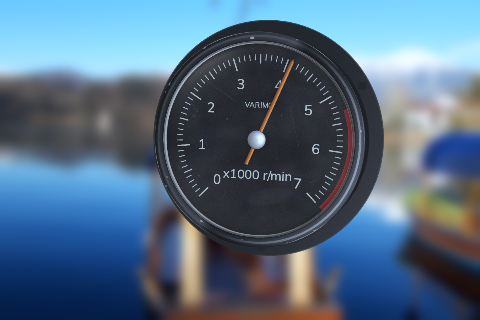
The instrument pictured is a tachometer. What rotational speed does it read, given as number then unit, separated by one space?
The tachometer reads 4100 rpm
